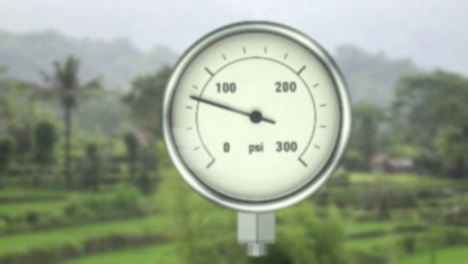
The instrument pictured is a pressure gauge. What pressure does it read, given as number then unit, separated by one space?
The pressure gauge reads 70 psi
